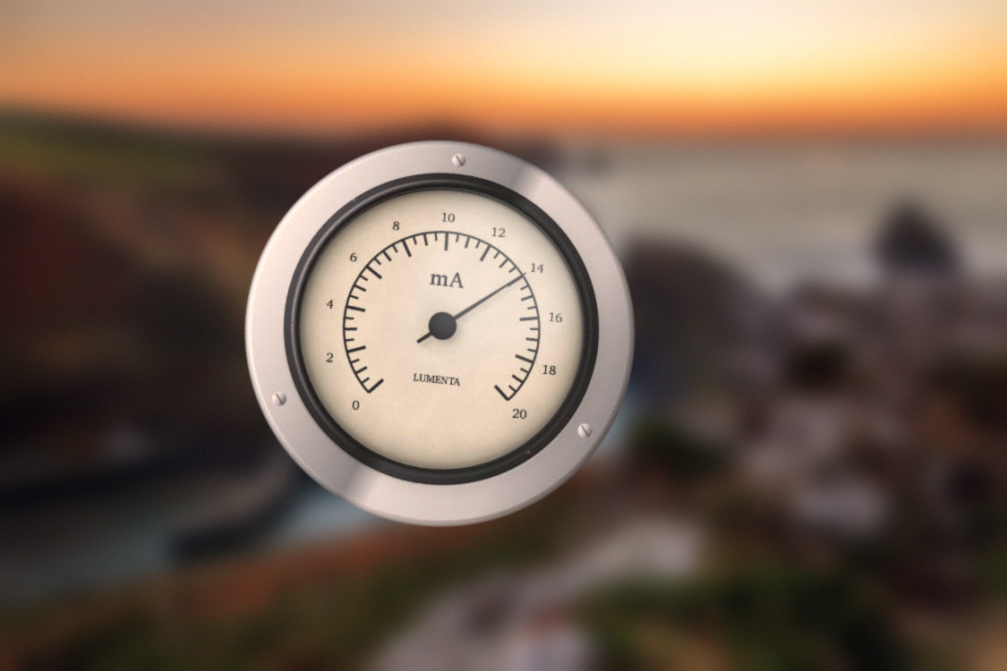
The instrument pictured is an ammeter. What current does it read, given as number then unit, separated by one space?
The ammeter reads 14 mA
